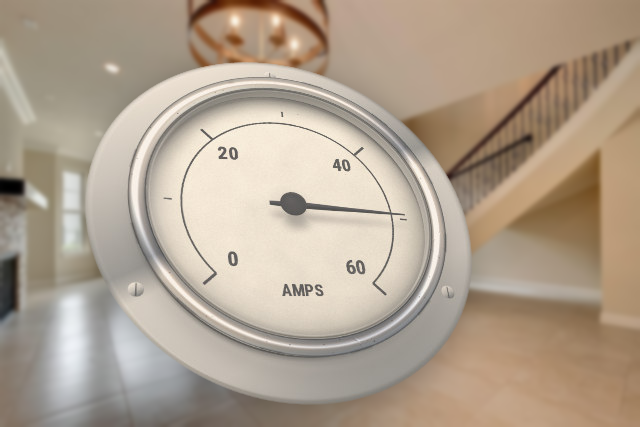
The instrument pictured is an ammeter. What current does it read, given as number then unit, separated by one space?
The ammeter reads 50 A
